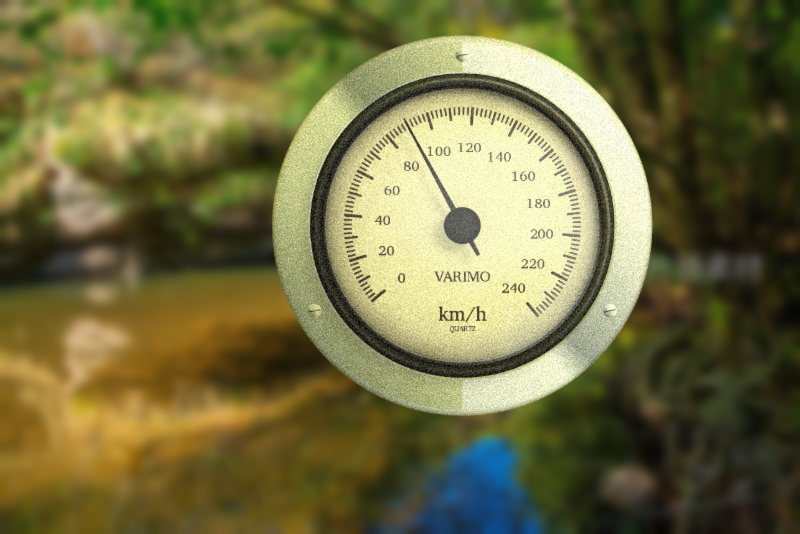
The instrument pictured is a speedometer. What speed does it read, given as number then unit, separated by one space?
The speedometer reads 90 km/h
